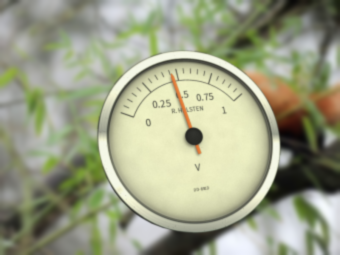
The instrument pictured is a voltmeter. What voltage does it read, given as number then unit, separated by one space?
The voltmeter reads 0.45 V
